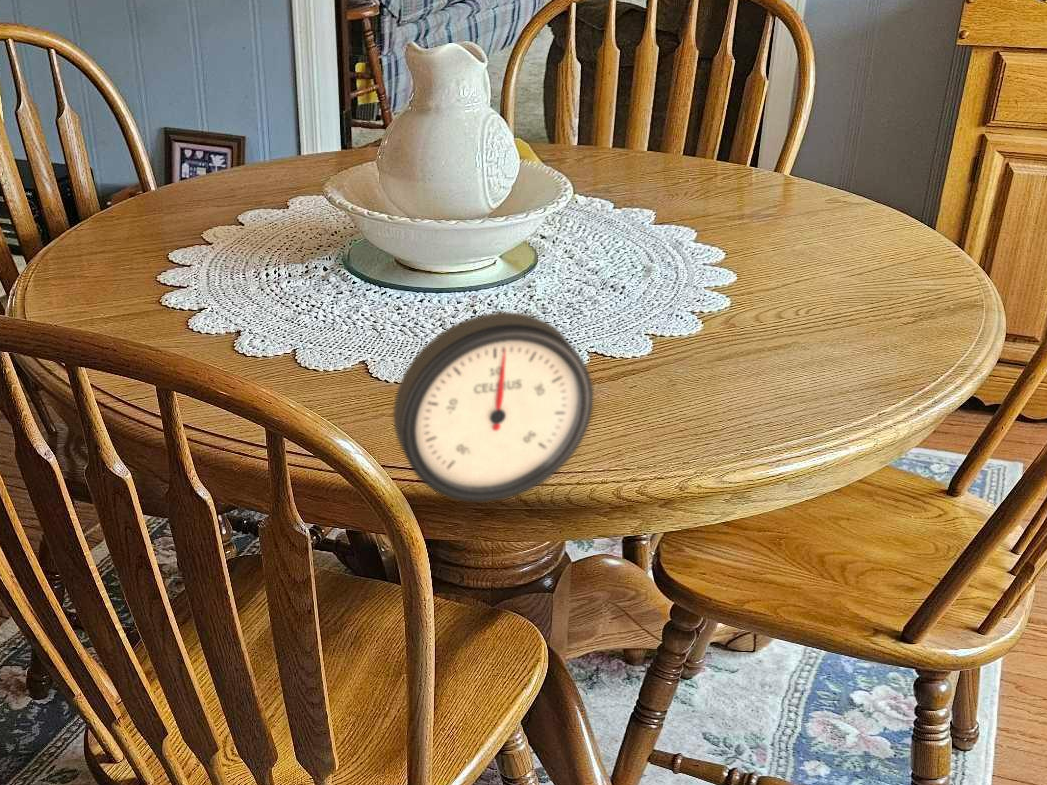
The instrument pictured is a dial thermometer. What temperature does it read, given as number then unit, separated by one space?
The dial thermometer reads 12 °C
